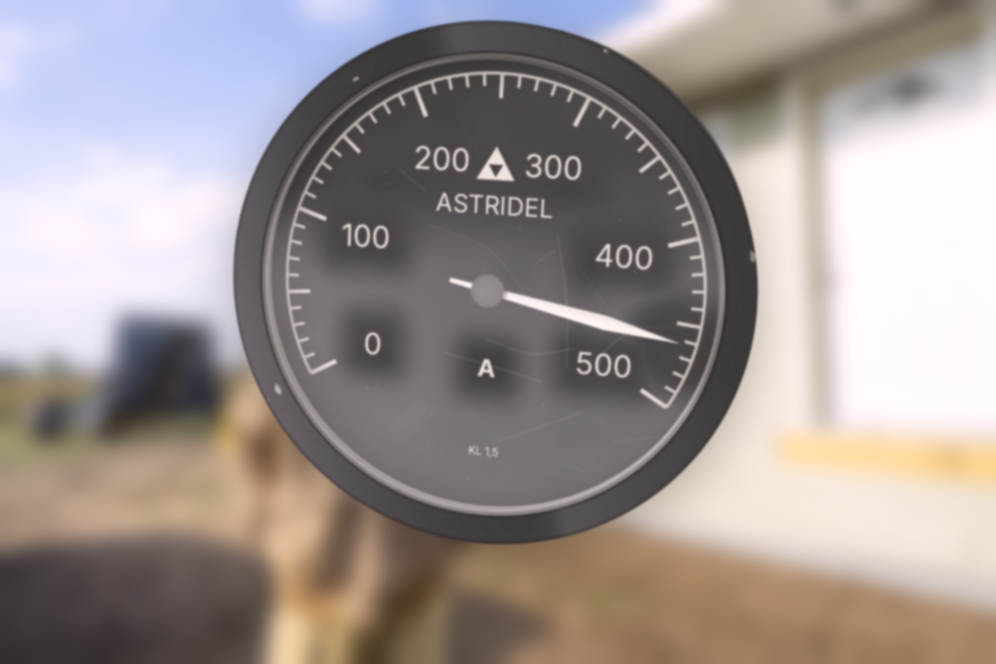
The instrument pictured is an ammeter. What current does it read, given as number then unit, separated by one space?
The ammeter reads 460 A
